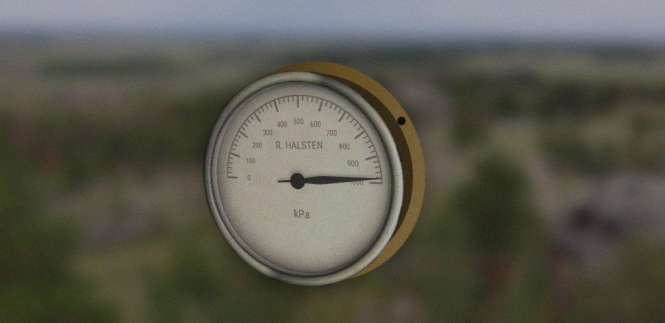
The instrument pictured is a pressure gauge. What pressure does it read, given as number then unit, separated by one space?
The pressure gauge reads 980 kPa
